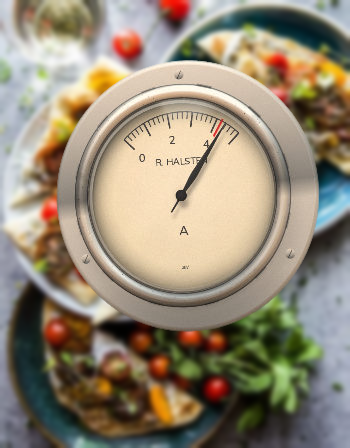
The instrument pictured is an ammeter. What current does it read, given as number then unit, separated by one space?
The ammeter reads 4.4 A
